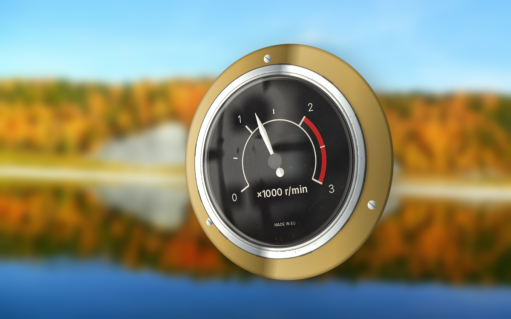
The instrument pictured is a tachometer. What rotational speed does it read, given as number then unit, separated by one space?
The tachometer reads 1250 rpm
